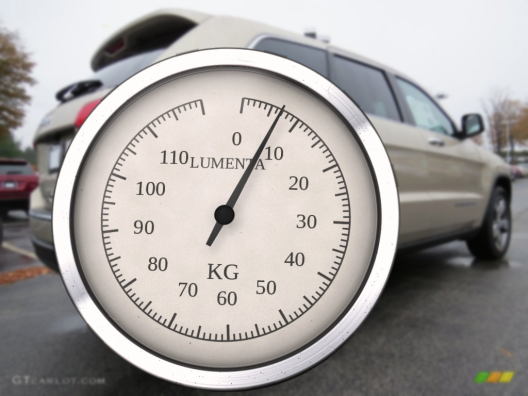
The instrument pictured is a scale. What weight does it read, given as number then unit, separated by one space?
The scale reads 7 kg
